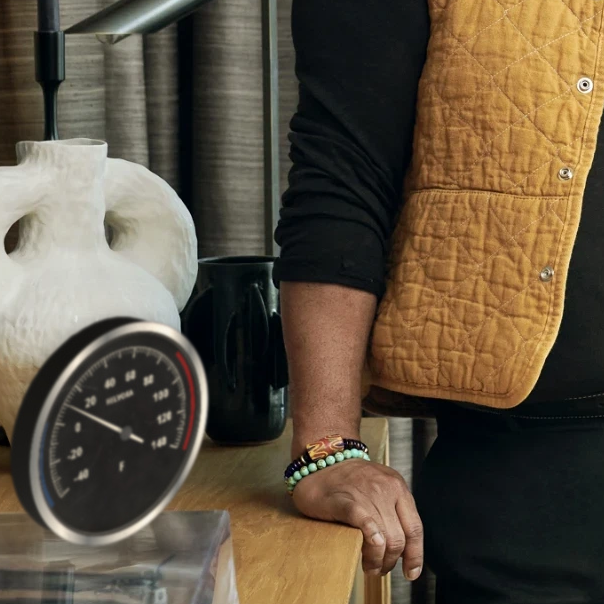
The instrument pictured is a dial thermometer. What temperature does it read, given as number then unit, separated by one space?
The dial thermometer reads 10 °F
